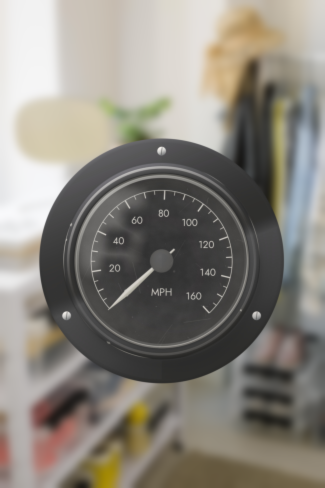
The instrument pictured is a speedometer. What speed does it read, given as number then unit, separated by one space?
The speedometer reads 0 mph
